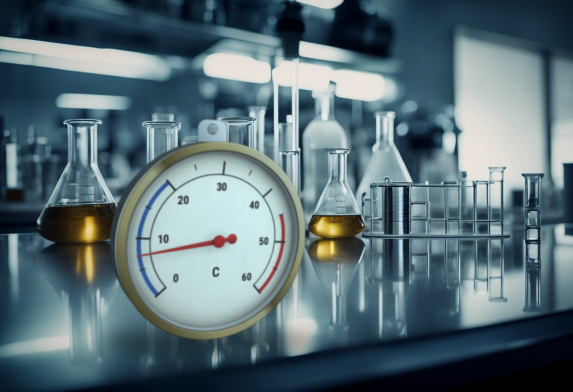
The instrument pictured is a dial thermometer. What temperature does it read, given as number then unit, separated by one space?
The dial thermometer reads 7.5 °C
